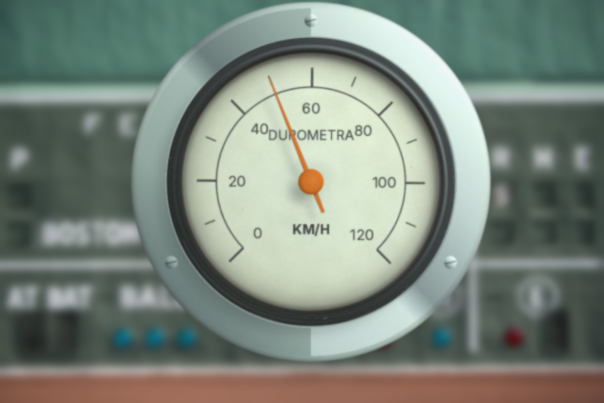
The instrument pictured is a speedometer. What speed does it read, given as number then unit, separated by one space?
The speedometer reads 50 km/h
